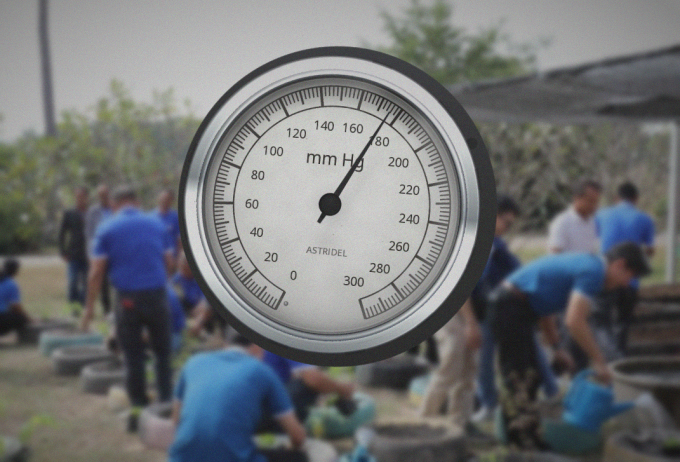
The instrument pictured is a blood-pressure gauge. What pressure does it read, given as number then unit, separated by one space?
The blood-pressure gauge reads 176 mmHg
